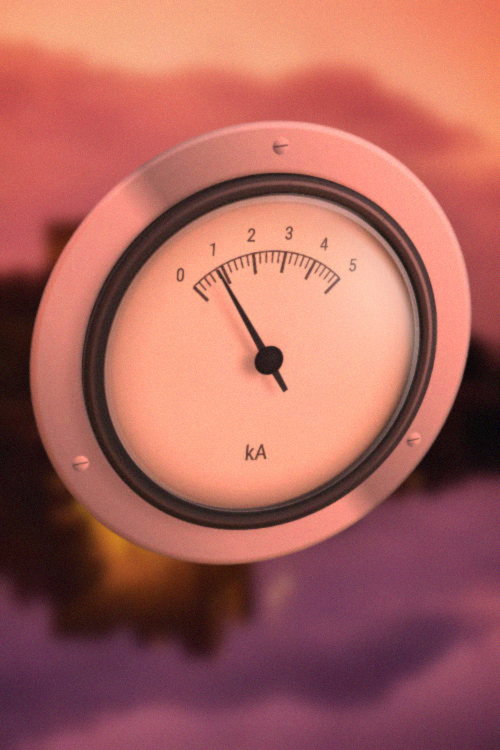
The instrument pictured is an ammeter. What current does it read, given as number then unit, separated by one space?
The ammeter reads 0.8 kA
